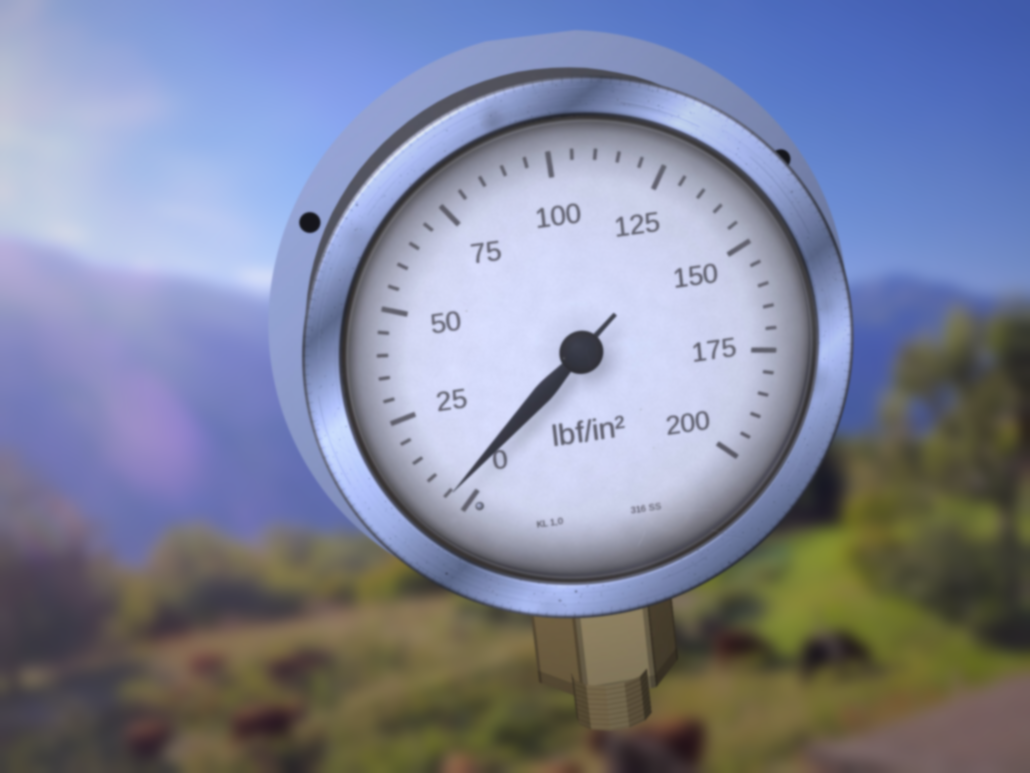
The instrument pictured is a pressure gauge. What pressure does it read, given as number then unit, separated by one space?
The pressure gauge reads 5 psi
